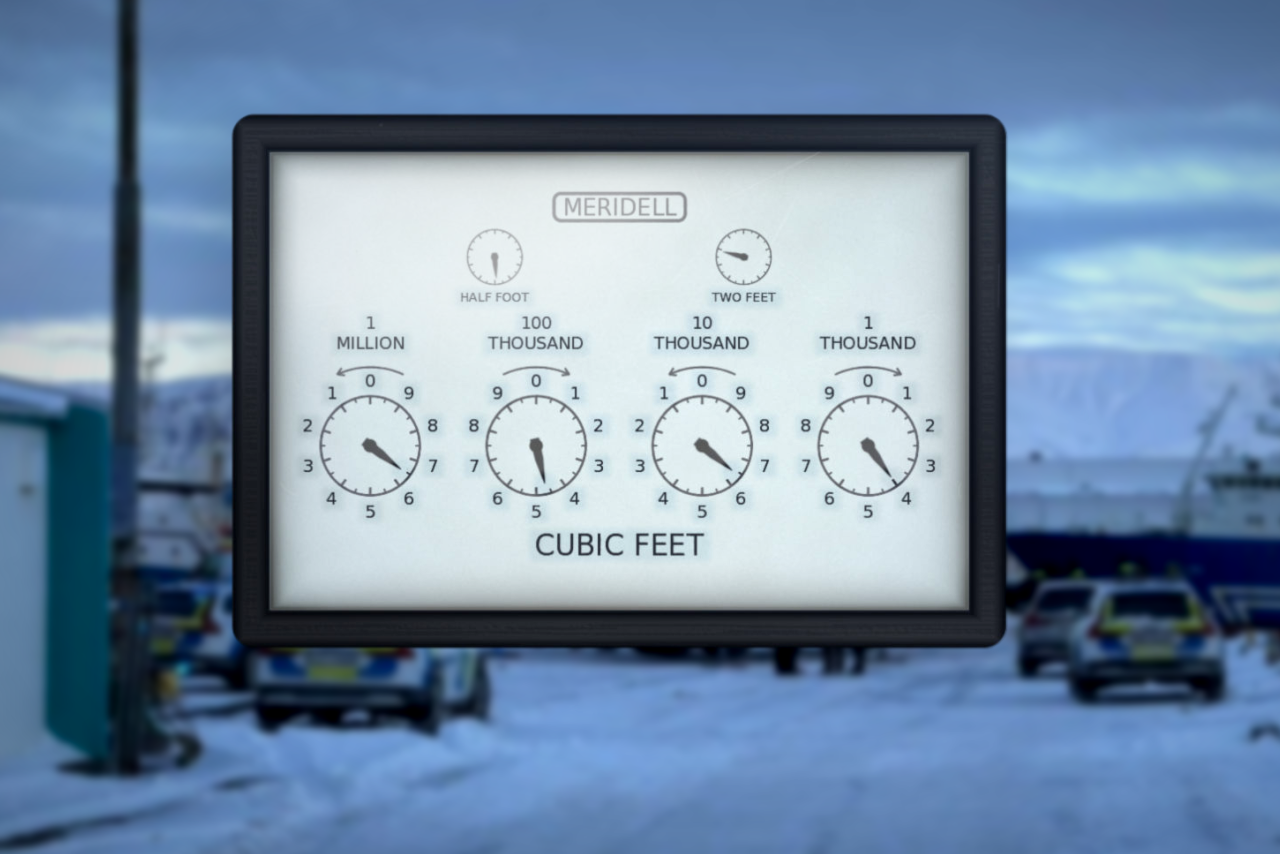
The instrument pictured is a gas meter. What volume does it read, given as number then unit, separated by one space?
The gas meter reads 646400 ft³
